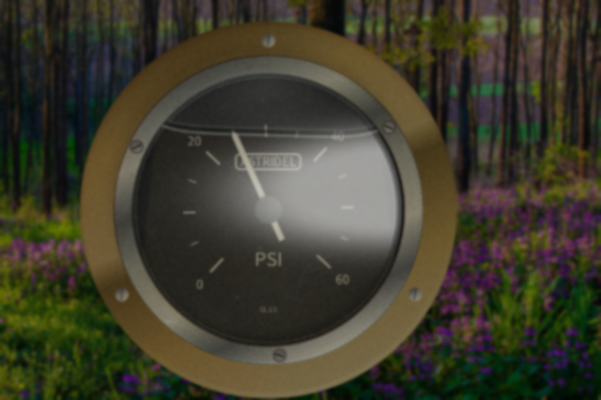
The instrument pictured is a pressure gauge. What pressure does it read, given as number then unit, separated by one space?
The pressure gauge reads 25 psi
